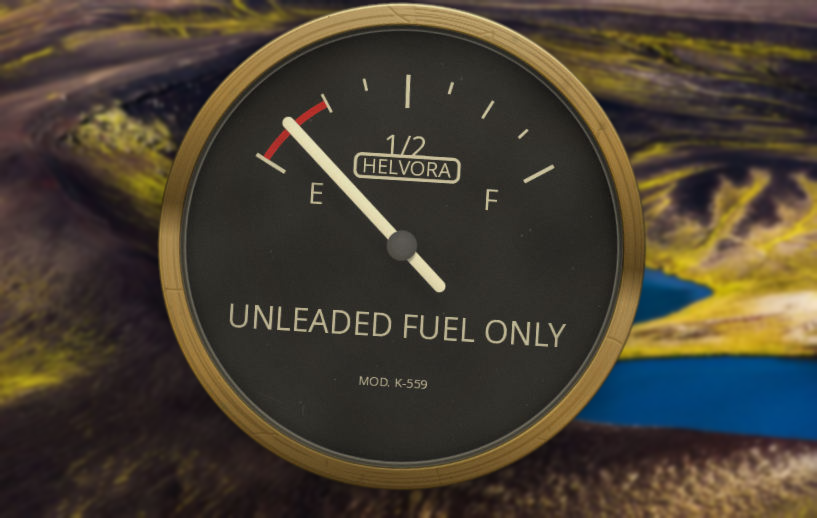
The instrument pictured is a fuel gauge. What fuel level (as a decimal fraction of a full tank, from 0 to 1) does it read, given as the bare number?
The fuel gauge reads 0.125
